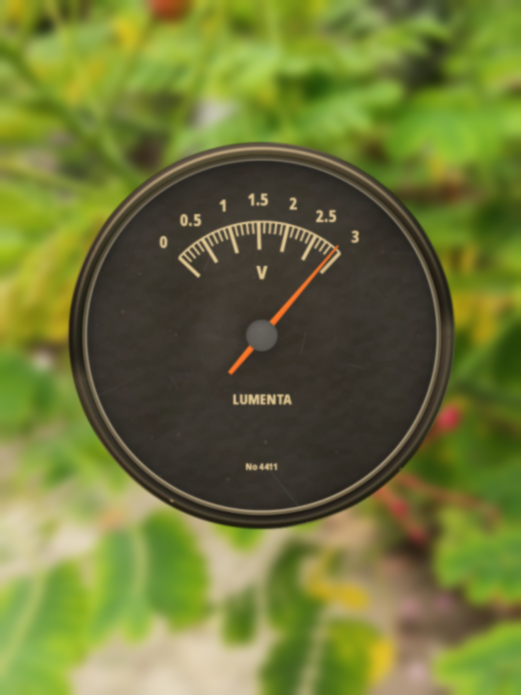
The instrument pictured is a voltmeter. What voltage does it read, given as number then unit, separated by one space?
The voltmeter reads 2.9 V
